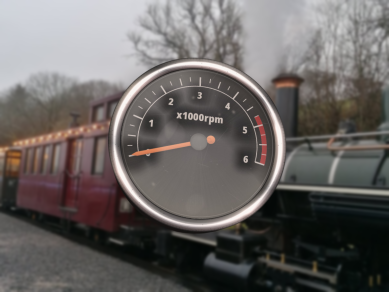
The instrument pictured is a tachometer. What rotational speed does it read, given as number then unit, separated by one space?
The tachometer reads 0 rpm
